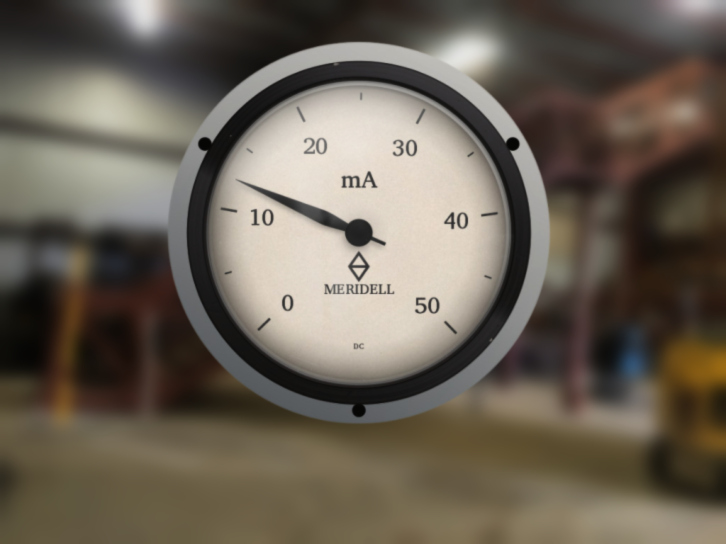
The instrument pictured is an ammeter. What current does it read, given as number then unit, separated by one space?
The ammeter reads 12.5 mA
